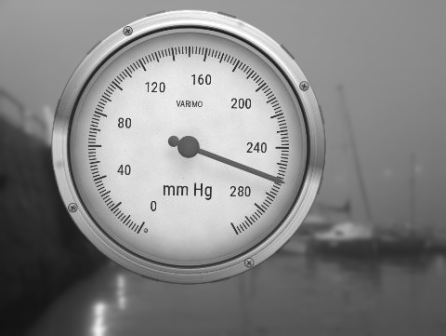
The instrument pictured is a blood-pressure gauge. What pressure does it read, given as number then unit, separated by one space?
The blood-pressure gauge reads 260 mmHg
